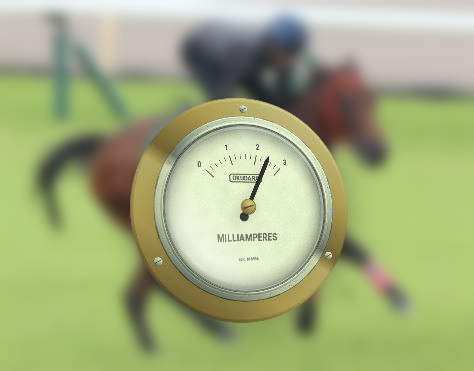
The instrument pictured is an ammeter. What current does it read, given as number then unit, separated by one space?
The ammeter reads 2.4 mA
